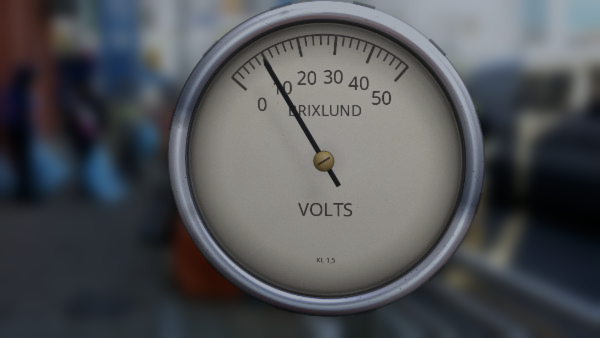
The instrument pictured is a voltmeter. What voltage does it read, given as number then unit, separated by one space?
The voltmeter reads 10 V
